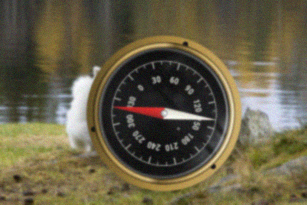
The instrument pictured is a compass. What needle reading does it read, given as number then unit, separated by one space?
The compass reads 320 °
